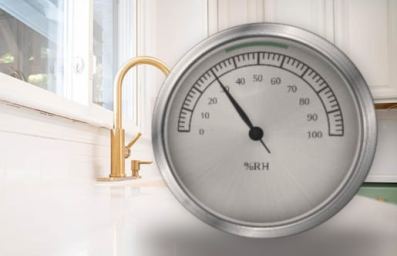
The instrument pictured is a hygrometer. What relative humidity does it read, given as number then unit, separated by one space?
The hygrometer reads 30 %
